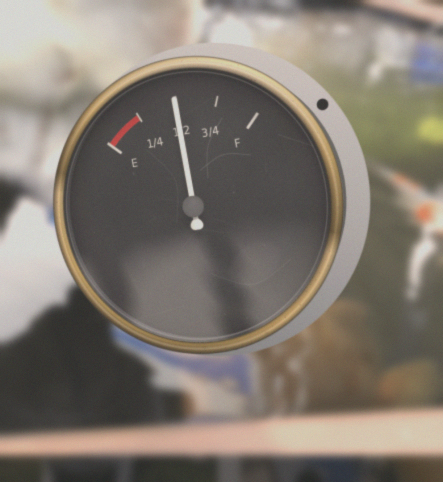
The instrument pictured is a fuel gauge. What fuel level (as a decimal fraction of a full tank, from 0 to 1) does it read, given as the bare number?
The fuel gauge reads 0.5
